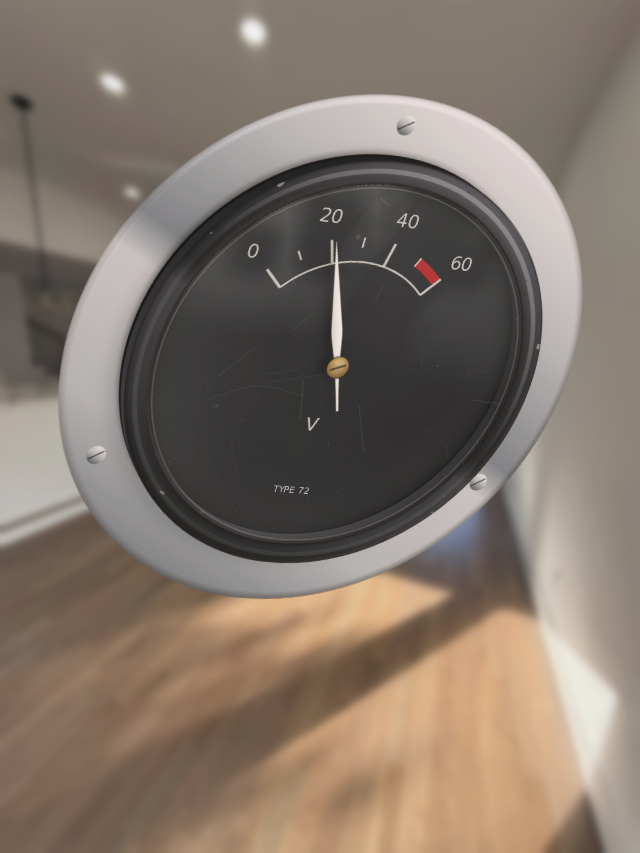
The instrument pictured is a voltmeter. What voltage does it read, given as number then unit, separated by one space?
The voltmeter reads 20 V
